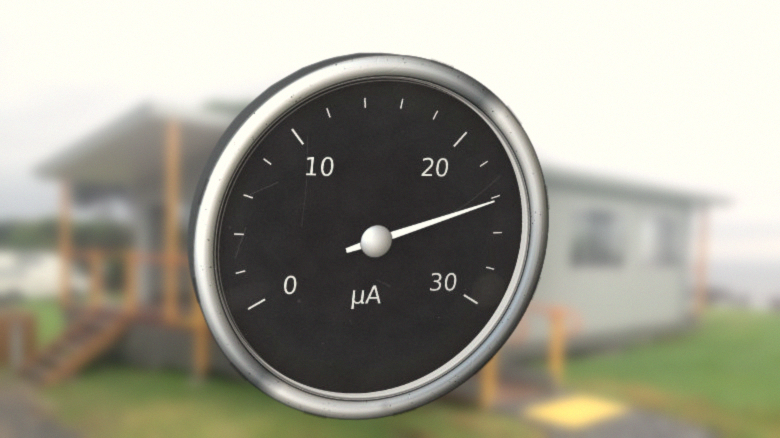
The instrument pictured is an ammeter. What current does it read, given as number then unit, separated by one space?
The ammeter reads 24 µA
